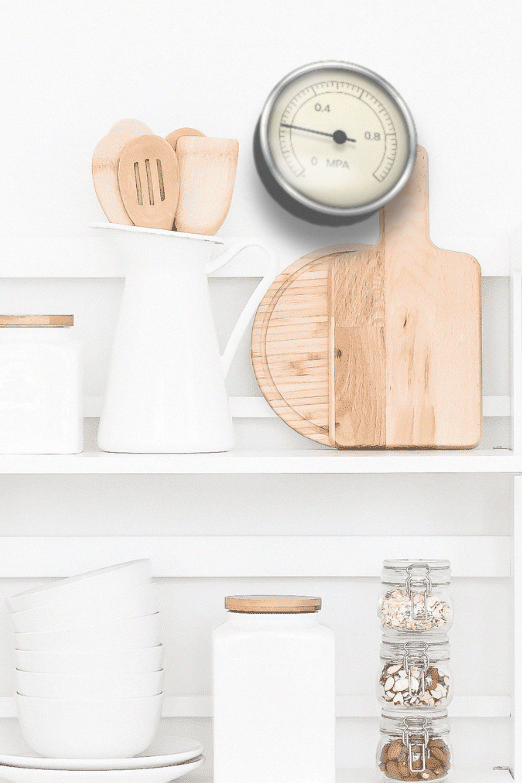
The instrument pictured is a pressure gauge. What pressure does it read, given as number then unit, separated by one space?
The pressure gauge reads 0.2 MPa
